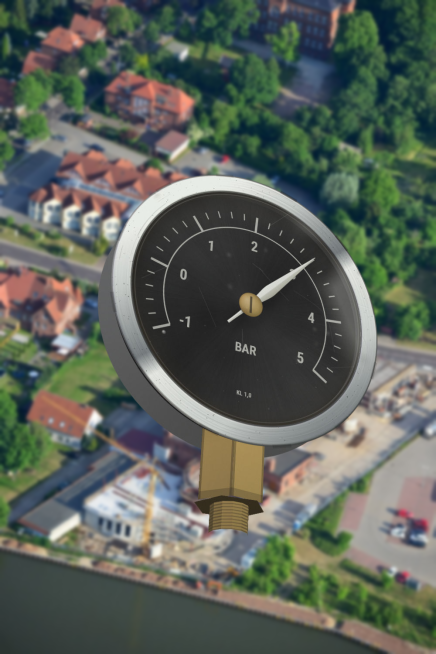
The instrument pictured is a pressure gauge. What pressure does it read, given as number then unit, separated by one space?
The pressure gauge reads 3 bar
